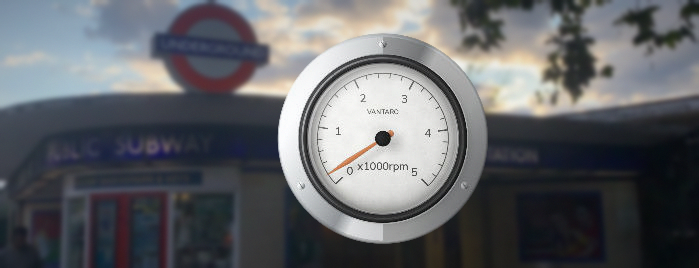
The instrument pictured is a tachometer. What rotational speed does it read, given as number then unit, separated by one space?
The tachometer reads 200 rpm
